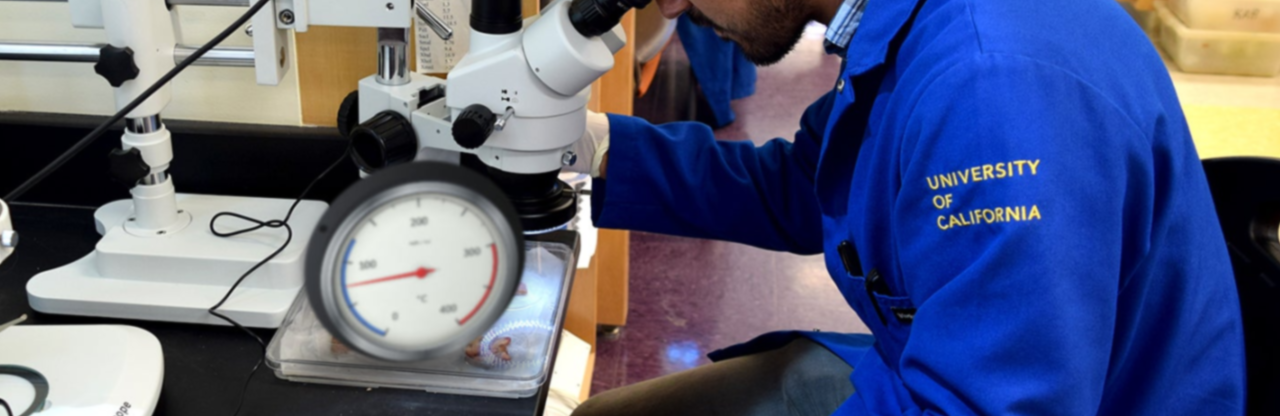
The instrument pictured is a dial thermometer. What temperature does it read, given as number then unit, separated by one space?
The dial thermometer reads 75 °C
